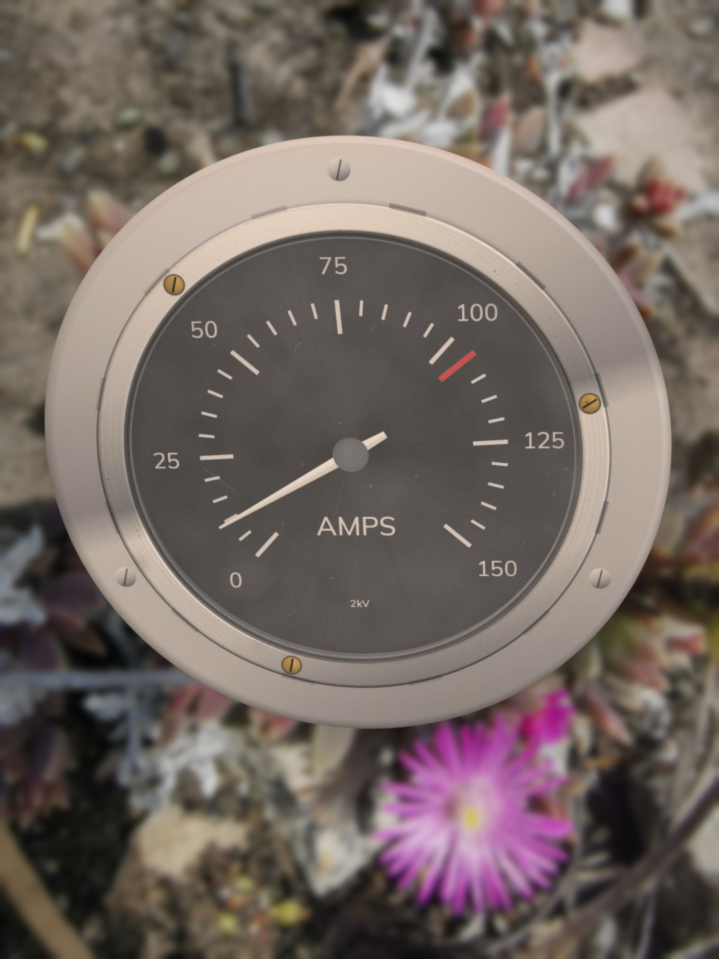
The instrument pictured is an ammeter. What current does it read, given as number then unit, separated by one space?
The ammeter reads 10 A
